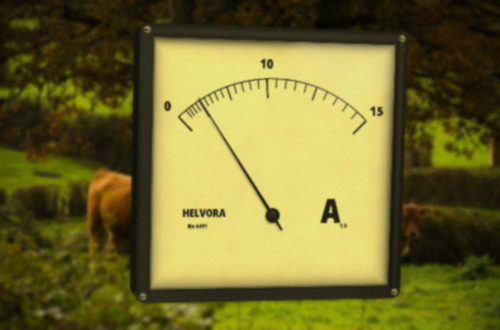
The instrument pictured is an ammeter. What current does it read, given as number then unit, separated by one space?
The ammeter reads 5 A
